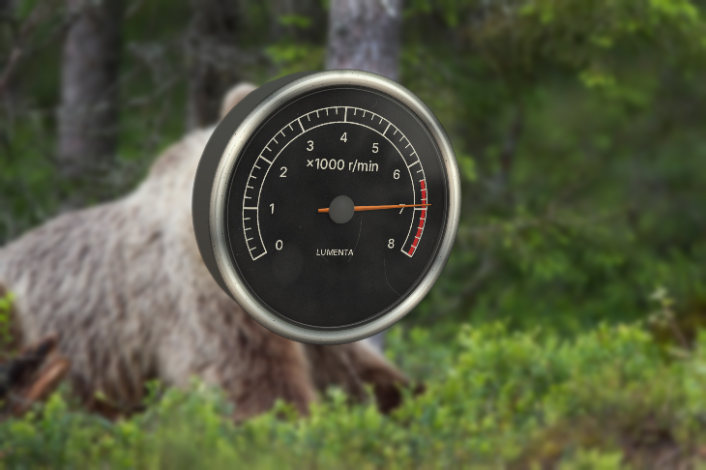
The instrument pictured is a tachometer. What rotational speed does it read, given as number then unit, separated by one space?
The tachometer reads 6900 rpm
